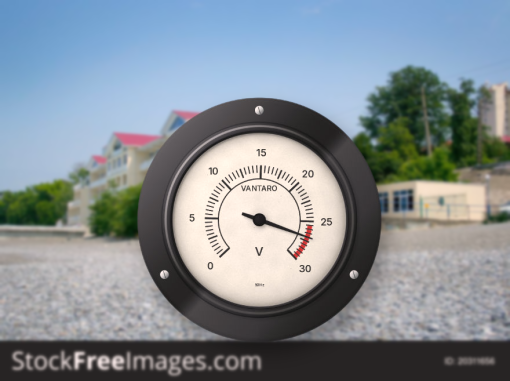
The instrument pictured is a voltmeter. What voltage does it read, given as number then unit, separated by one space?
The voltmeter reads 27 V
